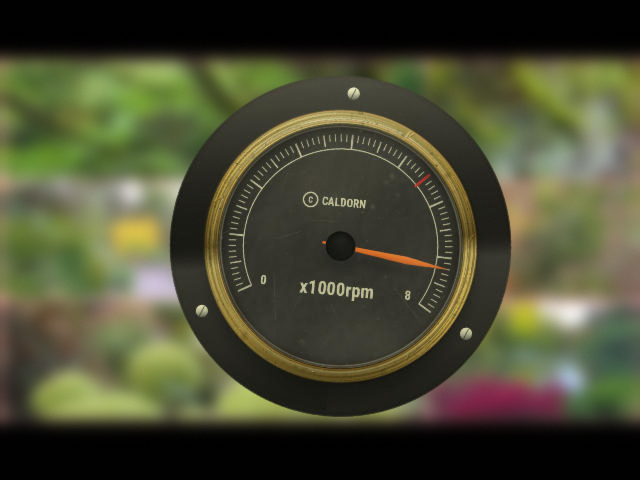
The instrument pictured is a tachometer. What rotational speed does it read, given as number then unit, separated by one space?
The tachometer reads 7200 rpm
